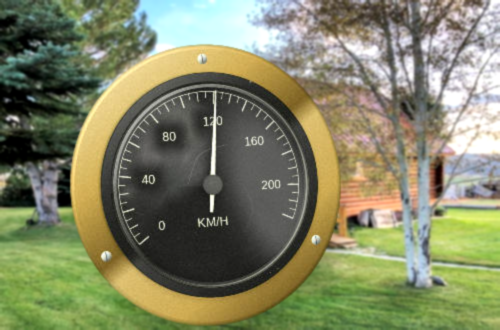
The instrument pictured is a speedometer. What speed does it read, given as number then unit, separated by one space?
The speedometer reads 120 km/h
